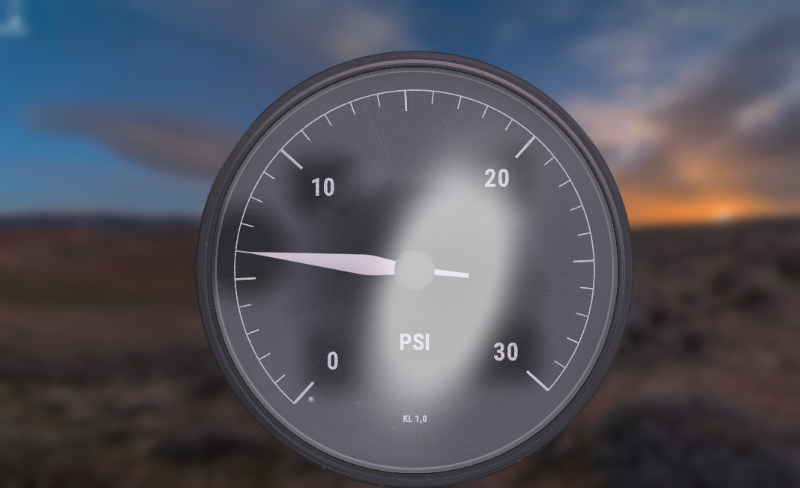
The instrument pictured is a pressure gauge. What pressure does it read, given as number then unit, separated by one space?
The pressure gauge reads 6 psi
